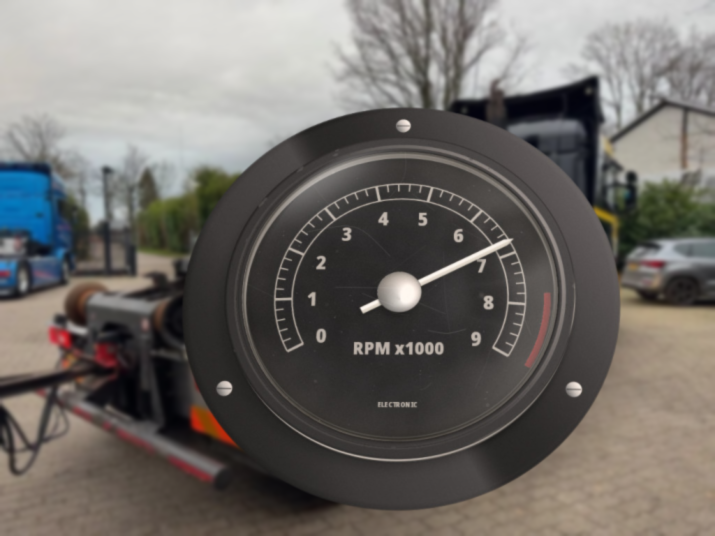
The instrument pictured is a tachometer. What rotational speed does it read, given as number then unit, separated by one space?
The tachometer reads 6800 rpm
